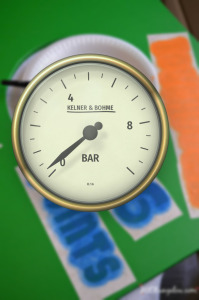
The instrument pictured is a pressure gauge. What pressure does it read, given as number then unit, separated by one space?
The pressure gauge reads 0.25 bar
